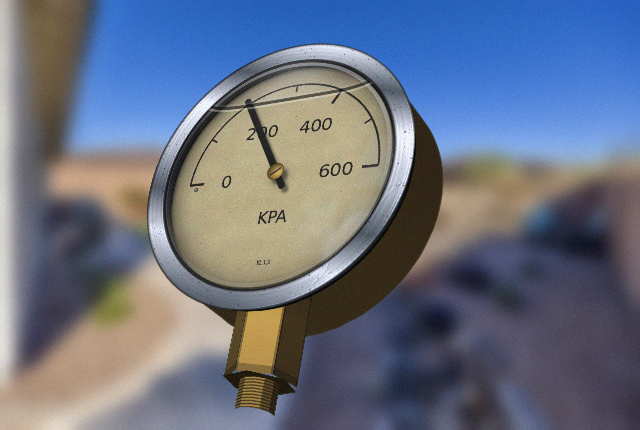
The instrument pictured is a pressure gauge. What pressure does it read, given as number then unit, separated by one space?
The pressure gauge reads 200 kPa
